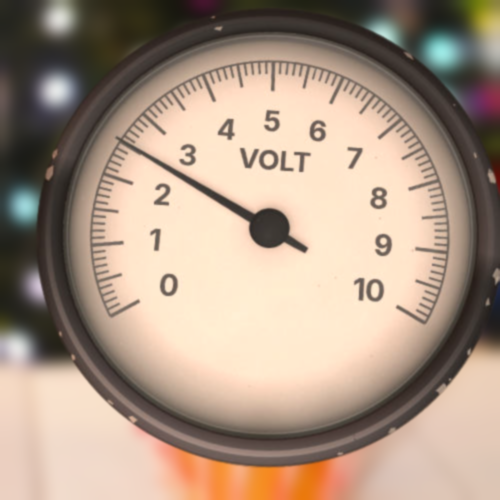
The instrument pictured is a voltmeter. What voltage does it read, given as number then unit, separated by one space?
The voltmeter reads 2.5 V
